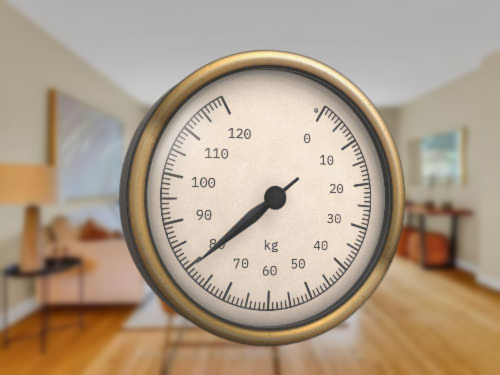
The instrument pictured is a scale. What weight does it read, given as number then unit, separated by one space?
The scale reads 80 kg
